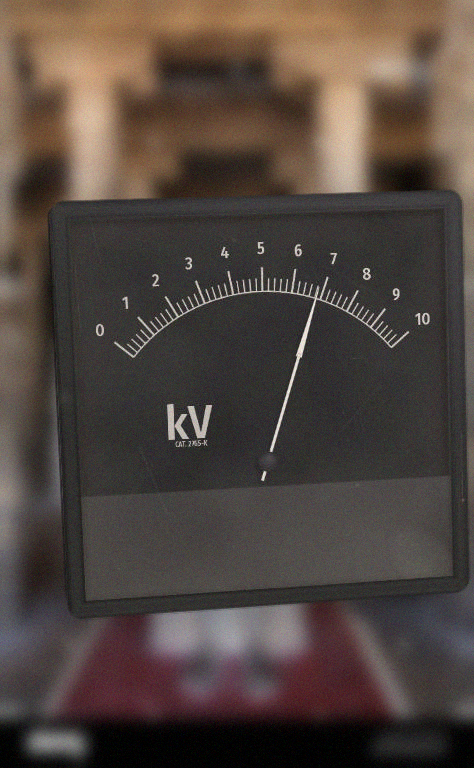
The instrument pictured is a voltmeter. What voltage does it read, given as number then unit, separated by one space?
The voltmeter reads 6.8 kV
